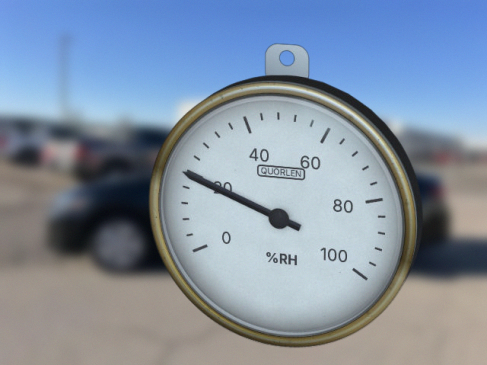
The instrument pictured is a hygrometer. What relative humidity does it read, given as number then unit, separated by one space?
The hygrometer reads 20 %
